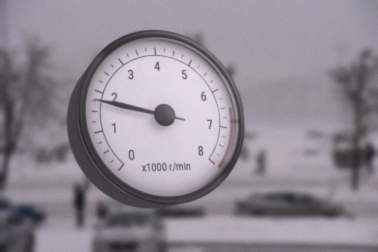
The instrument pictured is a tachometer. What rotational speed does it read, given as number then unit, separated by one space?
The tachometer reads 1750 rpm
